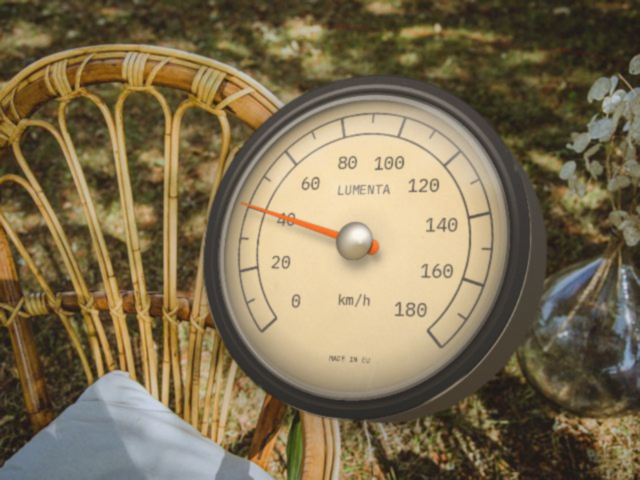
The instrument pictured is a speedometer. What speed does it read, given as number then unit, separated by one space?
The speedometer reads 40 km/h
